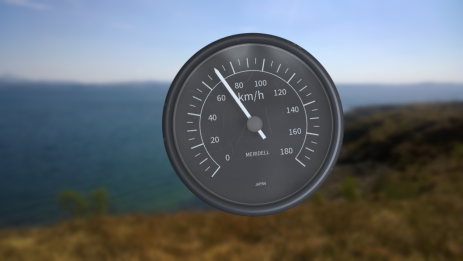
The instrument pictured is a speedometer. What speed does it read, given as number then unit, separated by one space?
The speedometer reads 70 km/h
